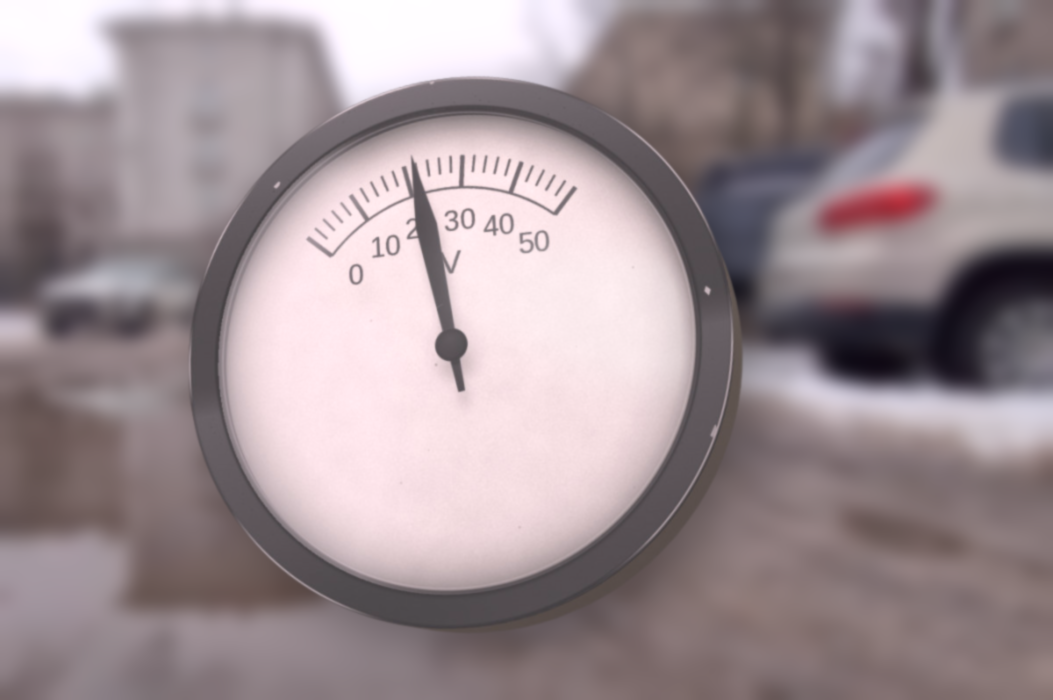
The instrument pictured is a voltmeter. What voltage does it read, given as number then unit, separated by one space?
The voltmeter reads 22 V
